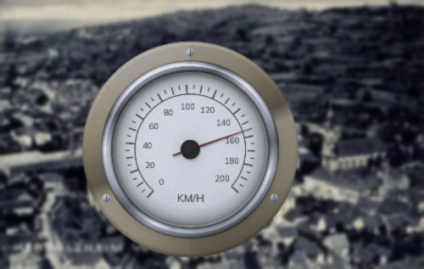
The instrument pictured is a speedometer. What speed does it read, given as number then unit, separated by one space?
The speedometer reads 155 km/h
